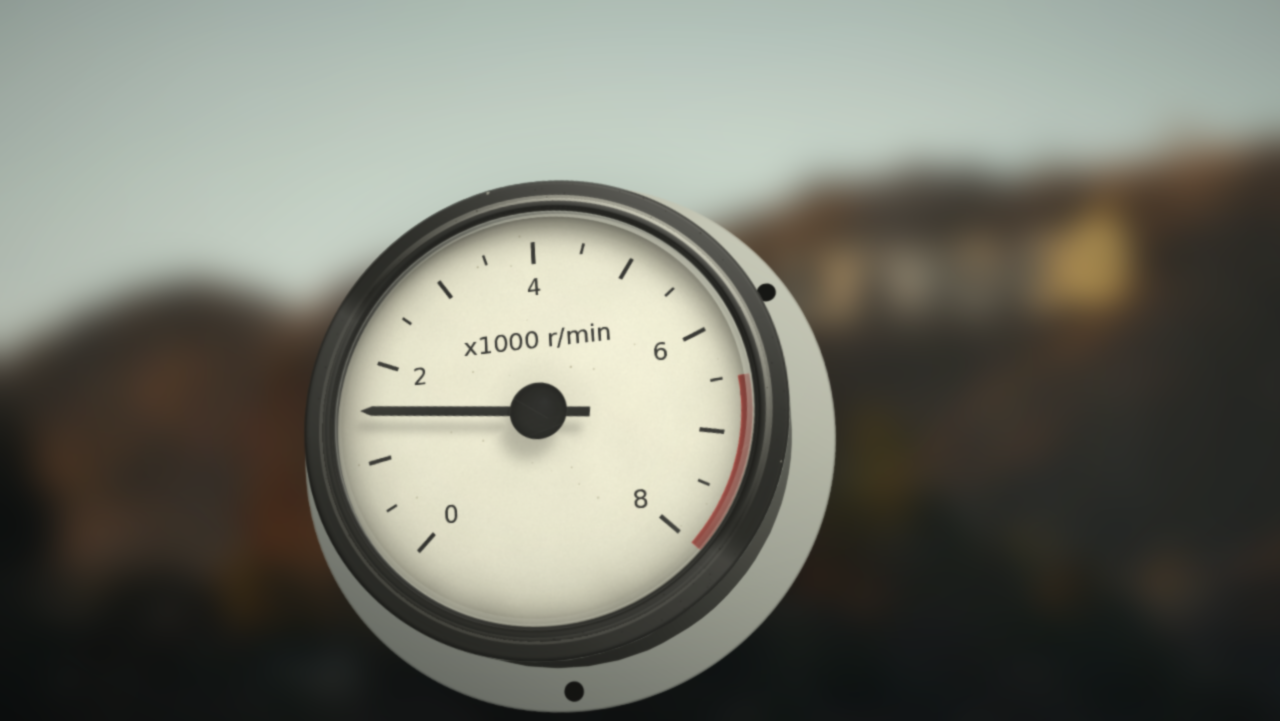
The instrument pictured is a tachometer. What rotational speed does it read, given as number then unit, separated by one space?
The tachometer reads 1500 rpm
